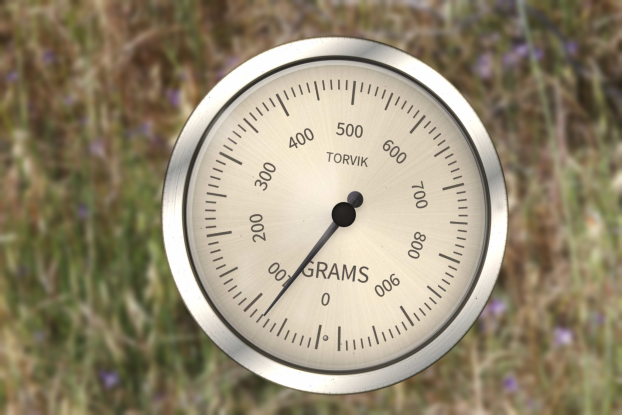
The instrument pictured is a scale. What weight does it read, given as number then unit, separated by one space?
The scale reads 80 g
